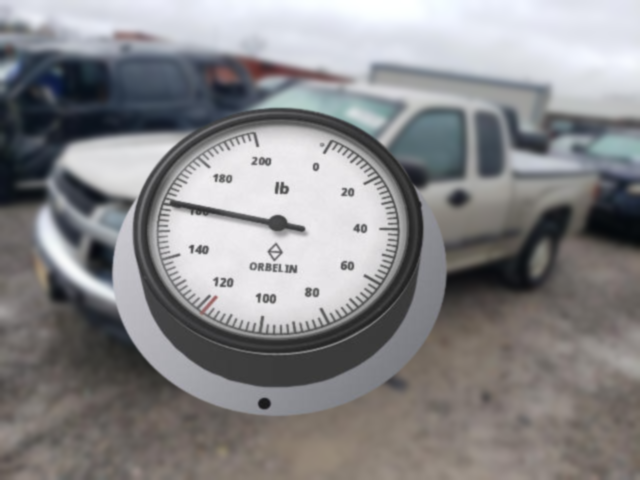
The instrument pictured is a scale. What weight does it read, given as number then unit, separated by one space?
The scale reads 160 lb
